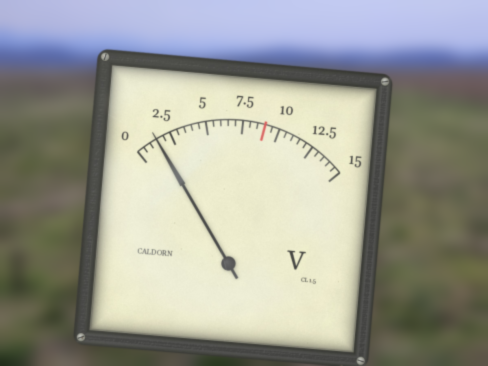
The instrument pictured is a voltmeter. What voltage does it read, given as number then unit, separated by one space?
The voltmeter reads 1.5 V
